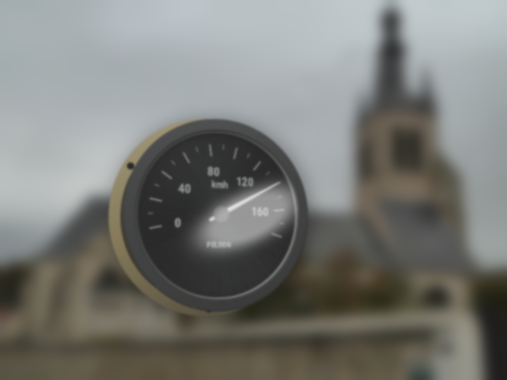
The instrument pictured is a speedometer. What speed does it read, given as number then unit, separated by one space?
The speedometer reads 140 km/h
